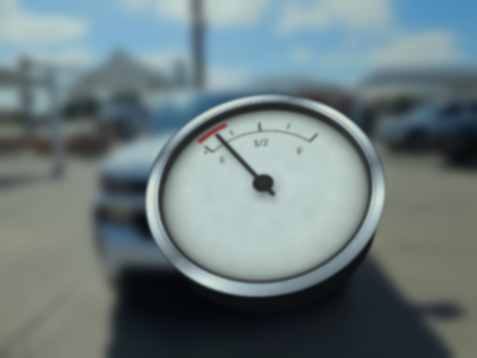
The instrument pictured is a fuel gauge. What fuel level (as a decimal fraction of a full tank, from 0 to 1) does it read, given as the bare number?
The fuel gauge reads 0.125
